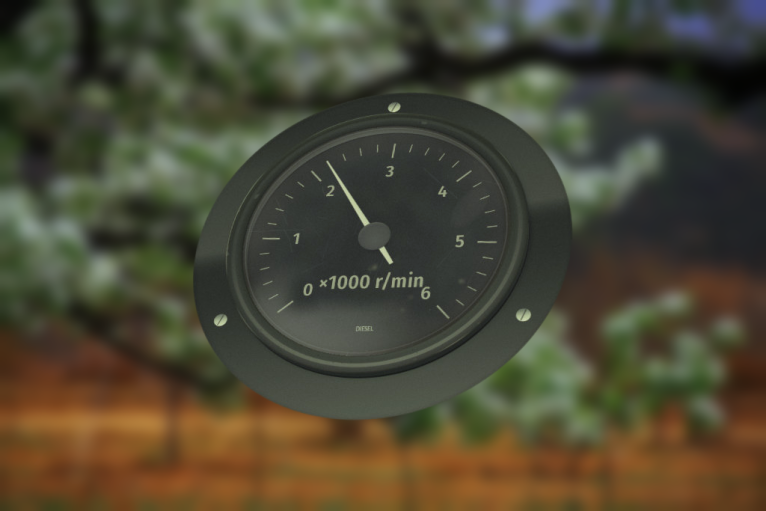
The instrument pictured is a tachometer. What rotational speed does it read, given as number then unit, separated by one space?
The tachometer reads 2200 rpm
